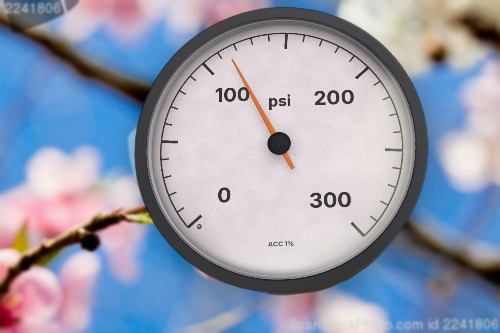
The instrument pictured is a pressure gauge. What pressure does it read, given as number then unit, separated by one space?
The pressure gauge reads 115 psi
